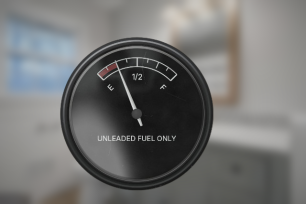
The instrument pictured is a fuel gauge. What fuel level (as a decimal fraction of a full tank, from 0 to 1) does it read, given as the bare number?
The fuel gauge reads 0.25
